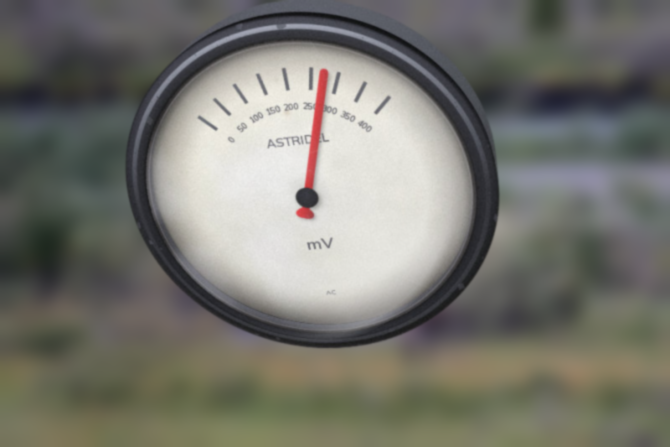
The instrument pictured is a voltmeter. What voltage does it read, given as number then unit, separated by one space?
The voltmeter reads 275 mV
